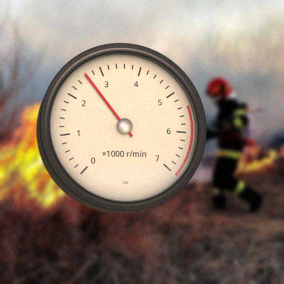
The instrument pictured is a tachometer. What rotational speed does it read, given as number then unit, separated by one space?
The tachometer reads 2600 rpm
